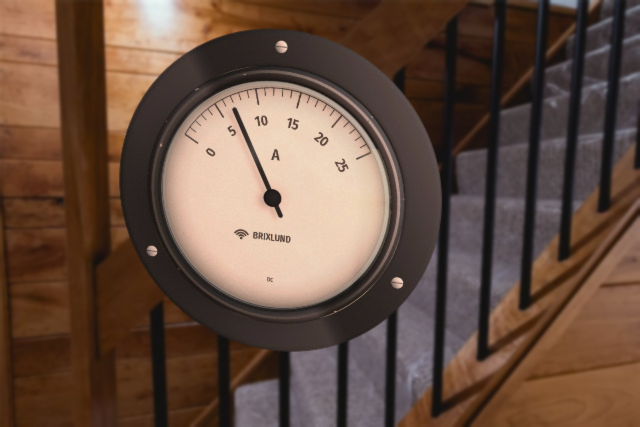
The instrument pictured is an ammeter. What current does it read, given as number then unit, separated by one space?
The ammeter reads 7 A
